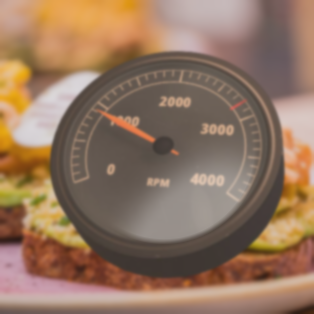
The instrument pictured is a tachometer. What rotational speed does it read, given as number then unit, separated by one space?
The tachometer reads 900 rpm
